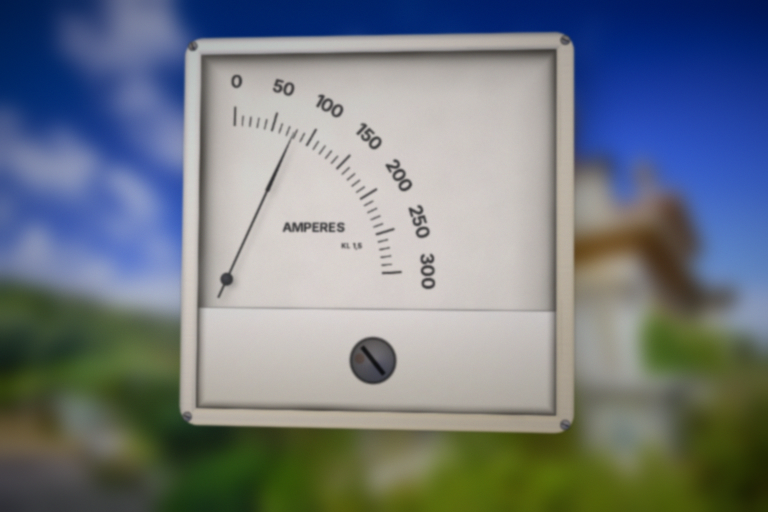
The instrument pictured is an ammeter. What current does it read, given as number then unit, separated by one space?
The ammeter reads 80 A
